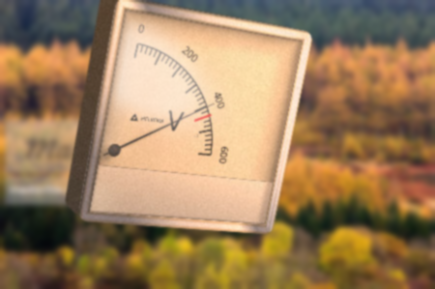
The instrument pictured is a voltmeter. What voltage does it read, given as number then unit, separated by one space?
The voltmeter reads 400 V
